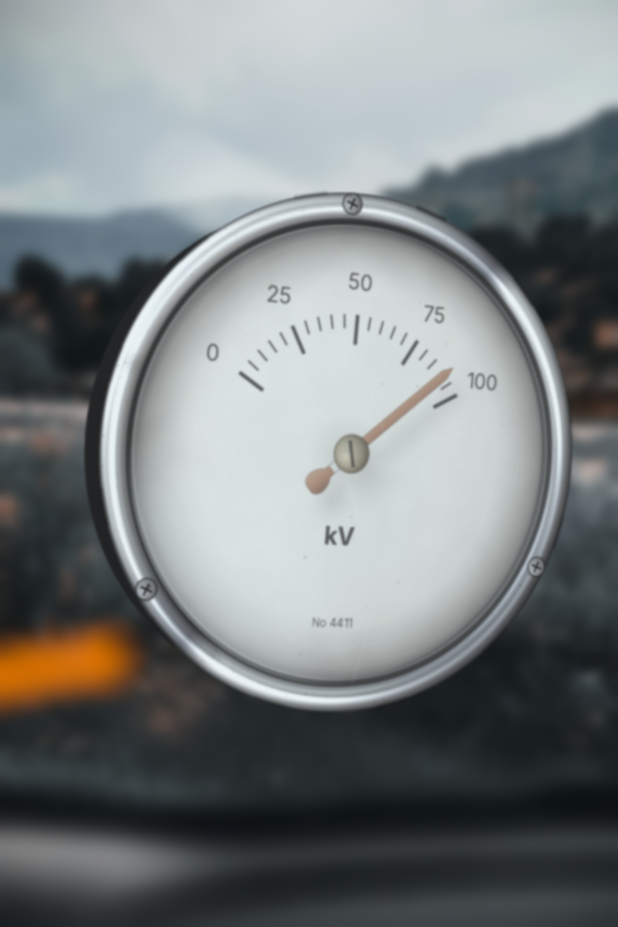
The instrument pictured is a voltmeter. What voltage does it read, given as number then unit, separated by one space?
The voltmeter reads 90 kV
